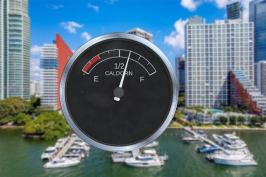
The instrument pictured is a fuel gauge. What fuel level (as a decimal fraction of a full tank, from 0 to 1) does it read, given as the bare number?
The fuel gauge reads 0.625
